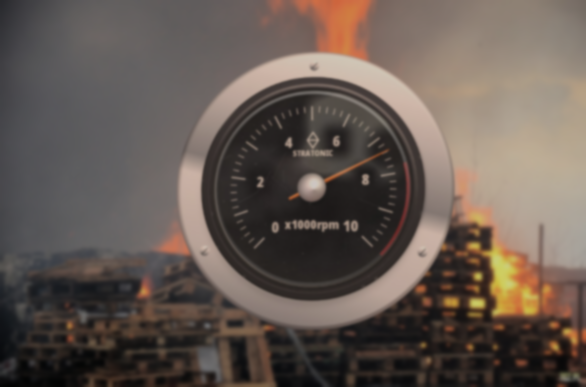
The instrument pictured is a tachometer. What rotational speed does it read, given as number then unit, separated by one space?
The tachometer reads 7400 rpm
